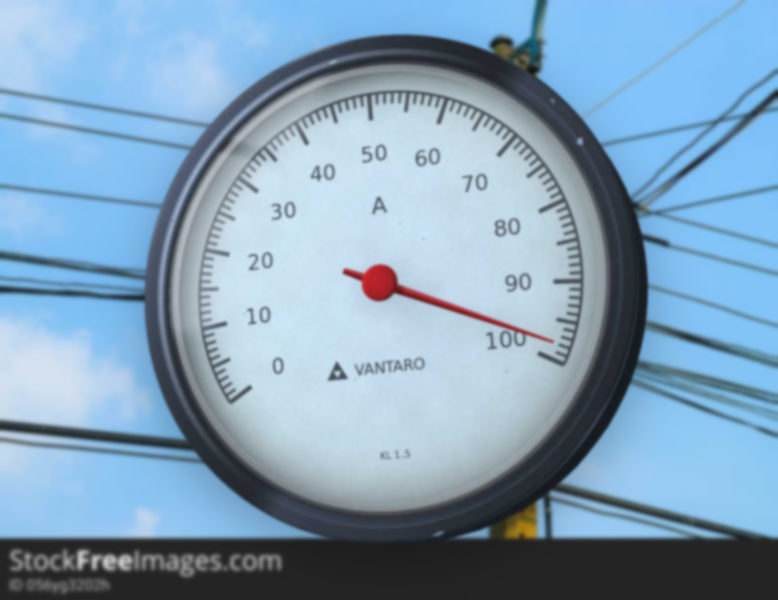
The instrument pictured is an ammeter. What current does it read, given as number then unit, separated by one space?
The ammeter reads 98 A
